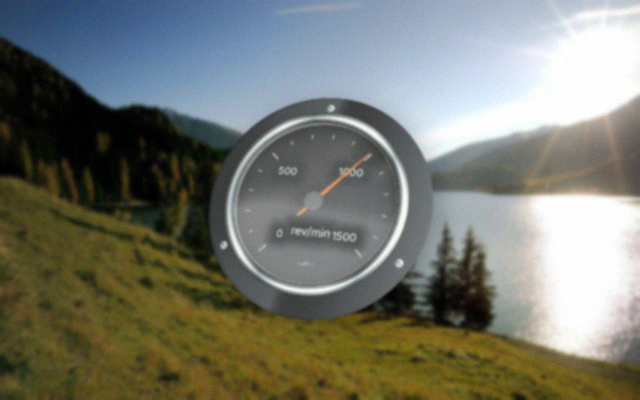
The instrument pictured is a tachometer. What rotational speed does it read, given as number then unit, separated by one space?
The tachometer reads 1000 rpm
